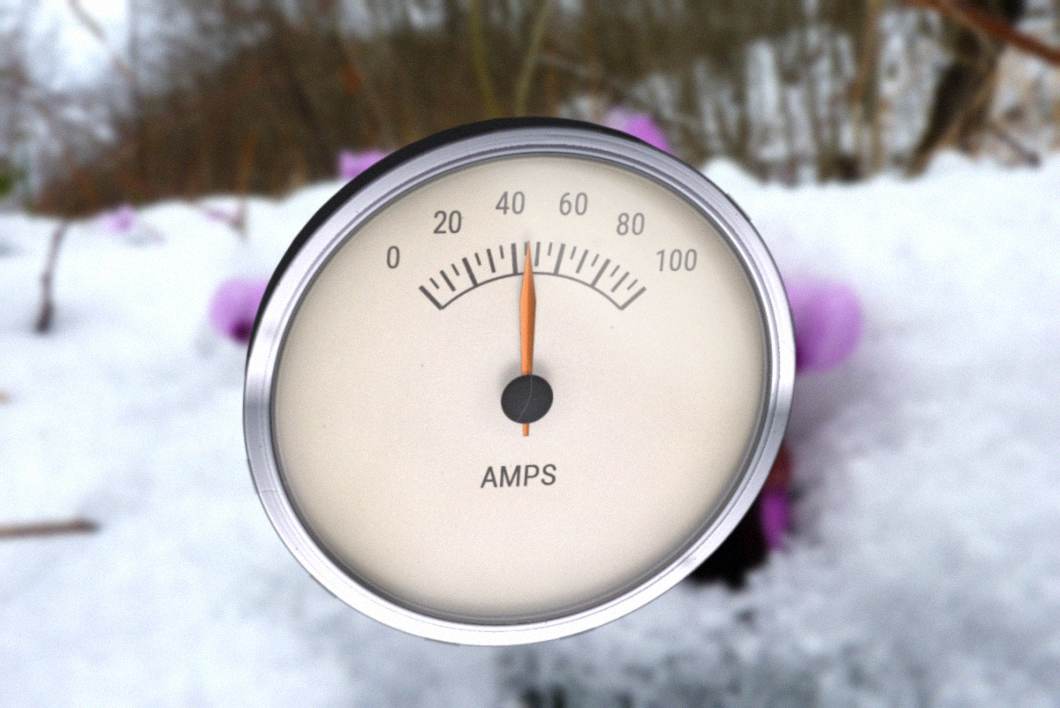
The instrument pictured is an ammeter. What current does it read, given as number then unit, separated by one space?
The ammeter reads 45 A
